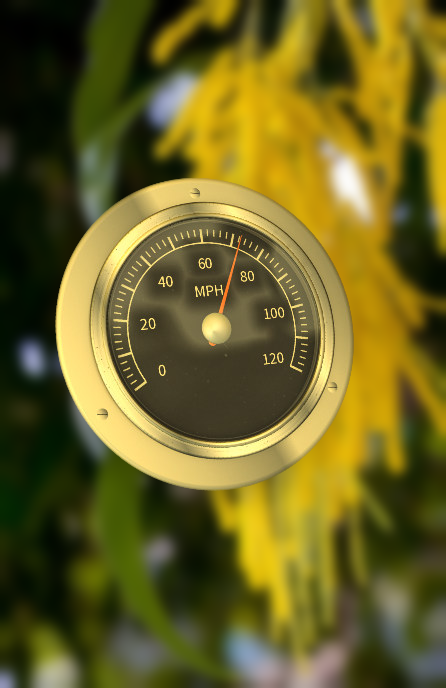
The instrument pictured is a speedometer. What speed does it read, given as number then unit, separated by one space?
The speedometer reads 72 mph
